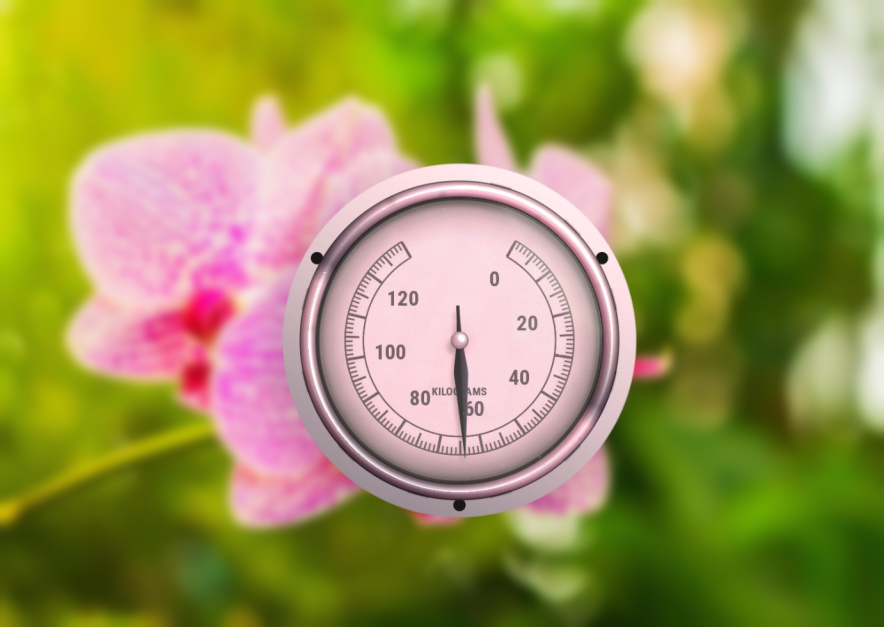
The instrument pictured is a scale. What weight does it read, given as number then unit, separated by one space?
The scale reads 64 kg
